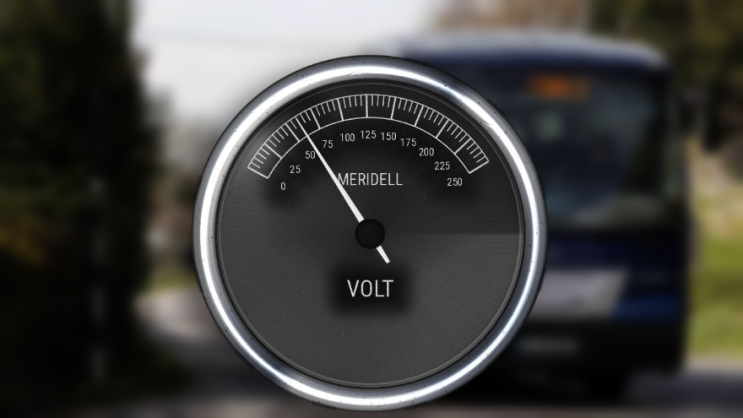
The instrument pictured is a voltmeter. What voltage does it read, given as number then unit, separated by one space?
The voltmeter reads 60 V
